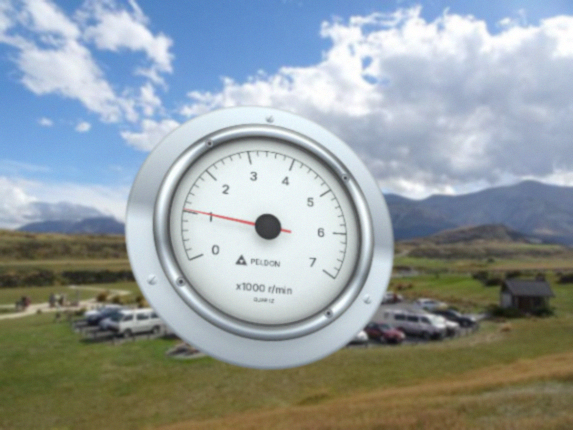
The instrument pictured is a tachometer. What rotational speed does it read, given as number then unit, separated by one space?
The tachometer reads 1000 rpm
